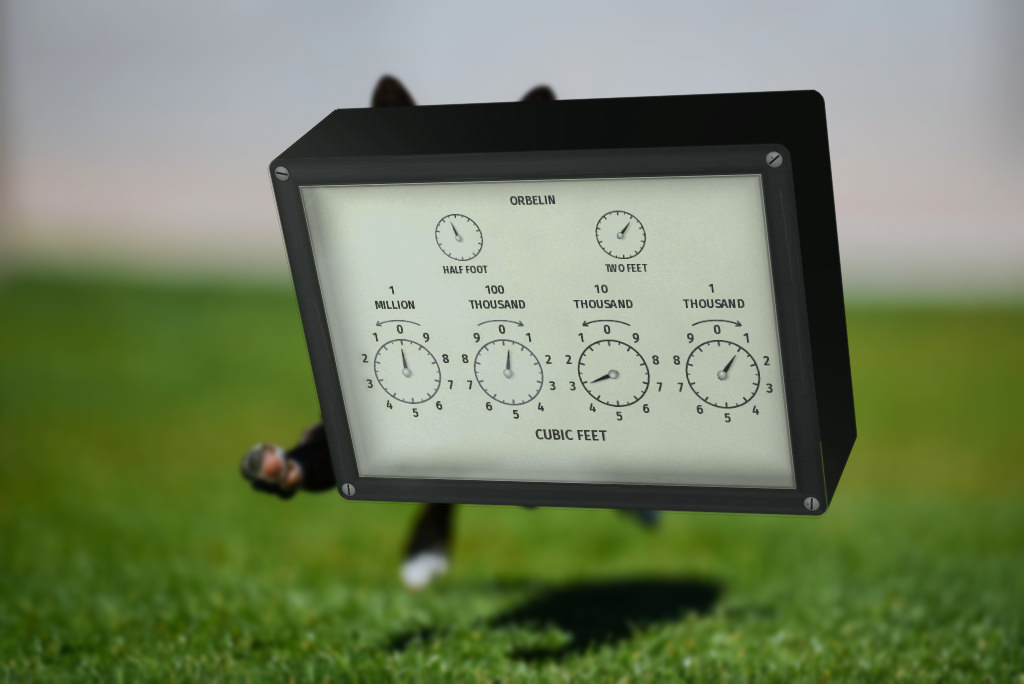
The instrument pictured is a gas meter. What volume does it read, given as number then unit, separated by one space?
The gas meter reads 3100 ft³
